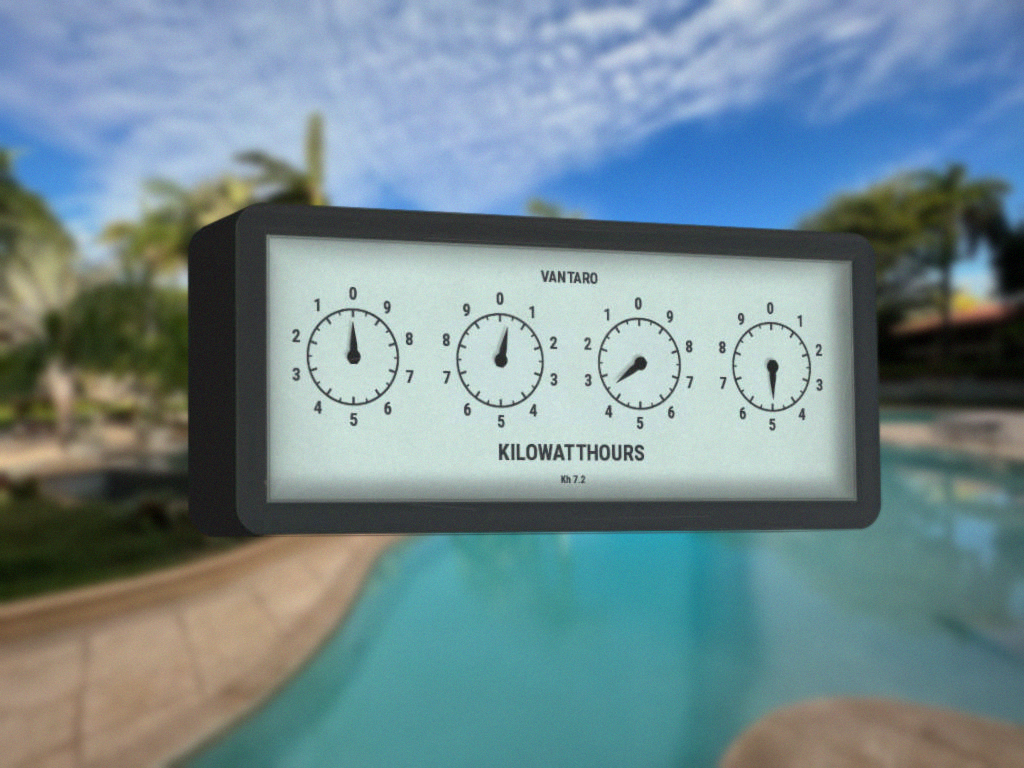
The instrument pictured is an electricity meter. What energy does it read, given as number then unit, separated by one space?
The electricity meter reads 35 kWh
